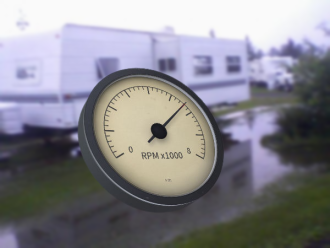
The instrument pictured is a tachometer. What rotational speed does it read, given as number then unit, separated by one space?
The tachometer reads 5600 rpm
